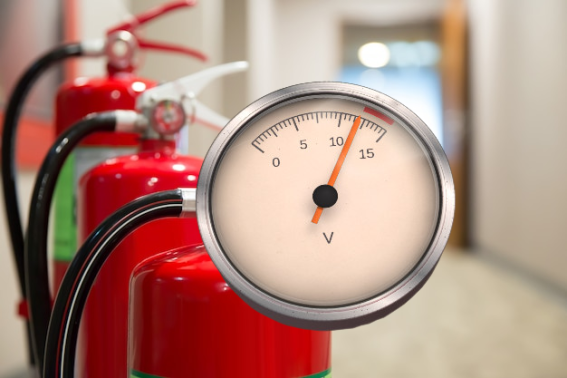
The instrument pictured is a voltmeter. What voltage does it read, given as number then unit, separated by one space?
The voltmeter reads 12 V
